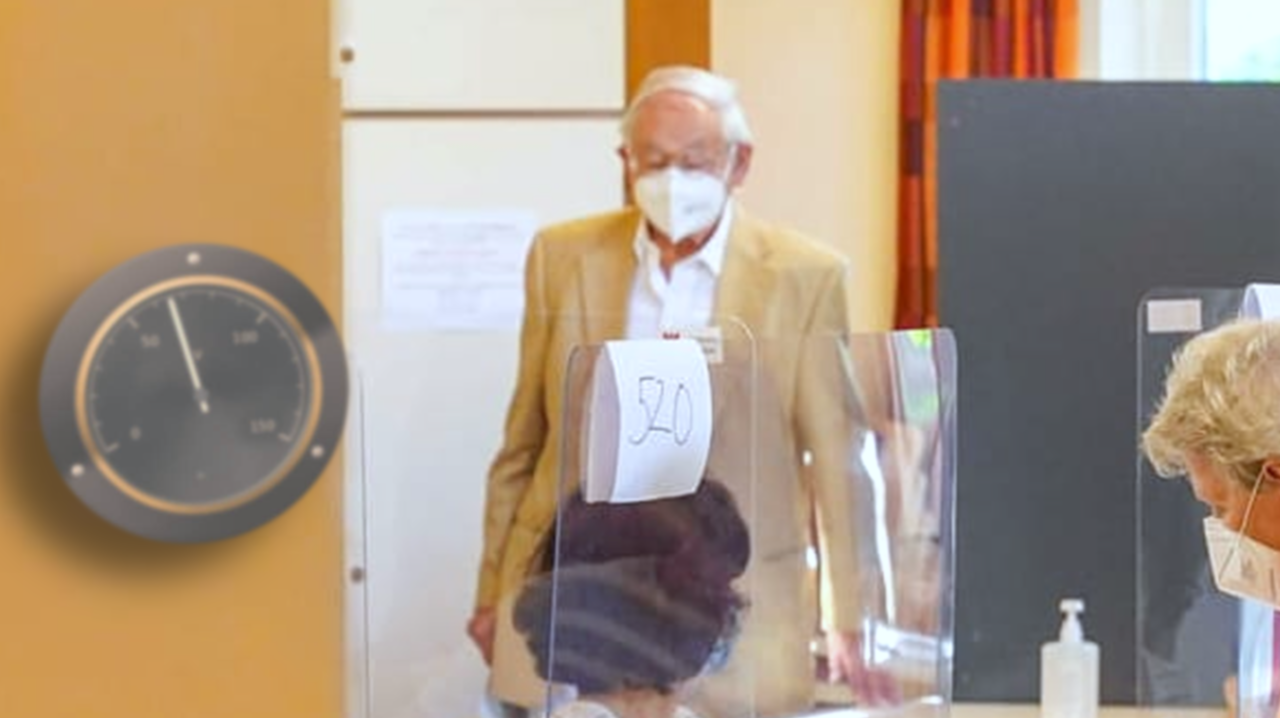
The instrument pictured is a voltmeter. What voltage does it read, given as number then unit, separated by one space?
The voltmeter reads 65 V
